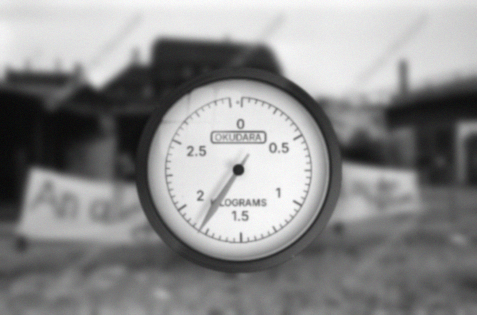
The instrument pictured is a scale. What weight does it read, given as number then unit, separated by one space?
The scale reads 1.8 kg
